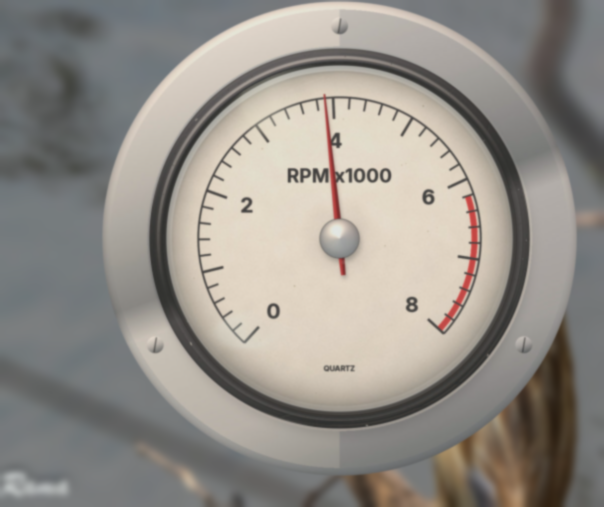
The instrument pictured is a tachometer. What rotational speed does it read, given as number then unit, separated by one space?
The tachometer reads 3900 rpm
